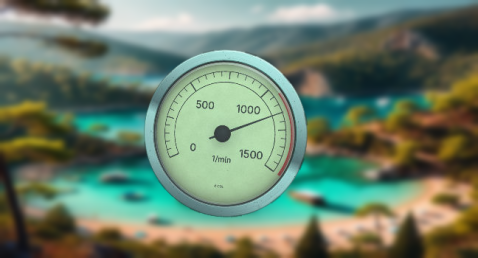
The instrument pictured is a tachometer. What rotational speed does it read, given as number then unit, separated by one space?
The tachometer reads 1150 rpm
